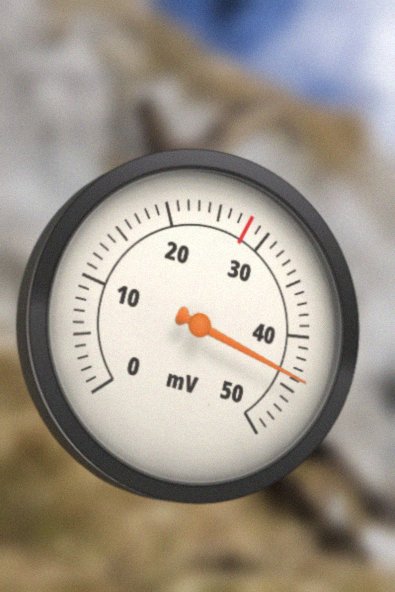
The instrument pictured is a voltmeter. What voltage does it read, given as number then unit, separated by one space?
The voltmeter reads 44 mV
